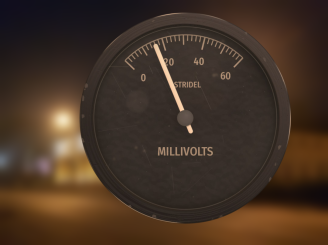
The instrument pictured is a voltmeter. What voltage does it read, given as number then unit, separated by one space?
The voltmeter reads 16 mV
